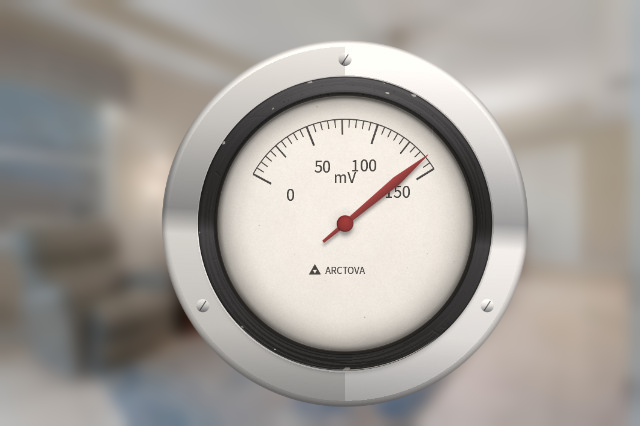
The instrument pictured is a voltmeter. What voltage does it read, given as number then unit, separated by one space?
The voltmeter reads 140 mV
